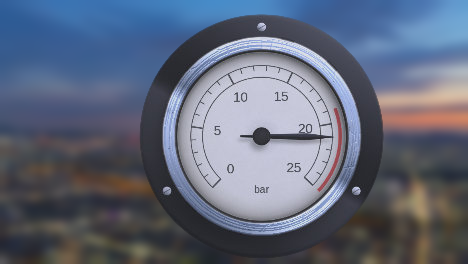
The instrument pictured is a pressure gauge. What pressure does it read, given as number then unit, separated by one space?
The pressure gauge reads 21 bar
